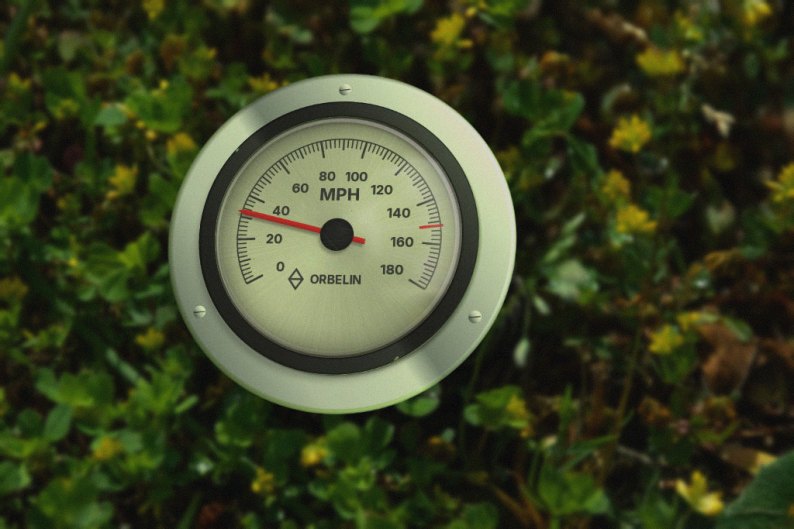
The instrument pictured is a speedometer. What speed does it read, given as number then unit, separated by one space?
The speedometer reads 32 mph
